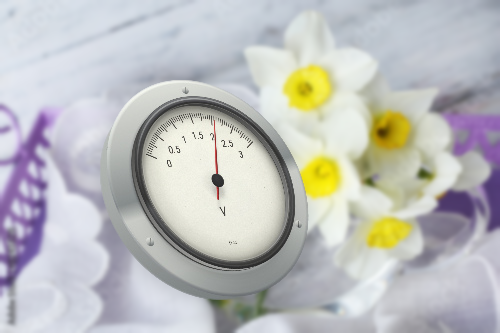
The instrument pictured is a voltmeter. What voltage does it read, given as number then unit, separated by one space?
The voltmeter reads 2 V
